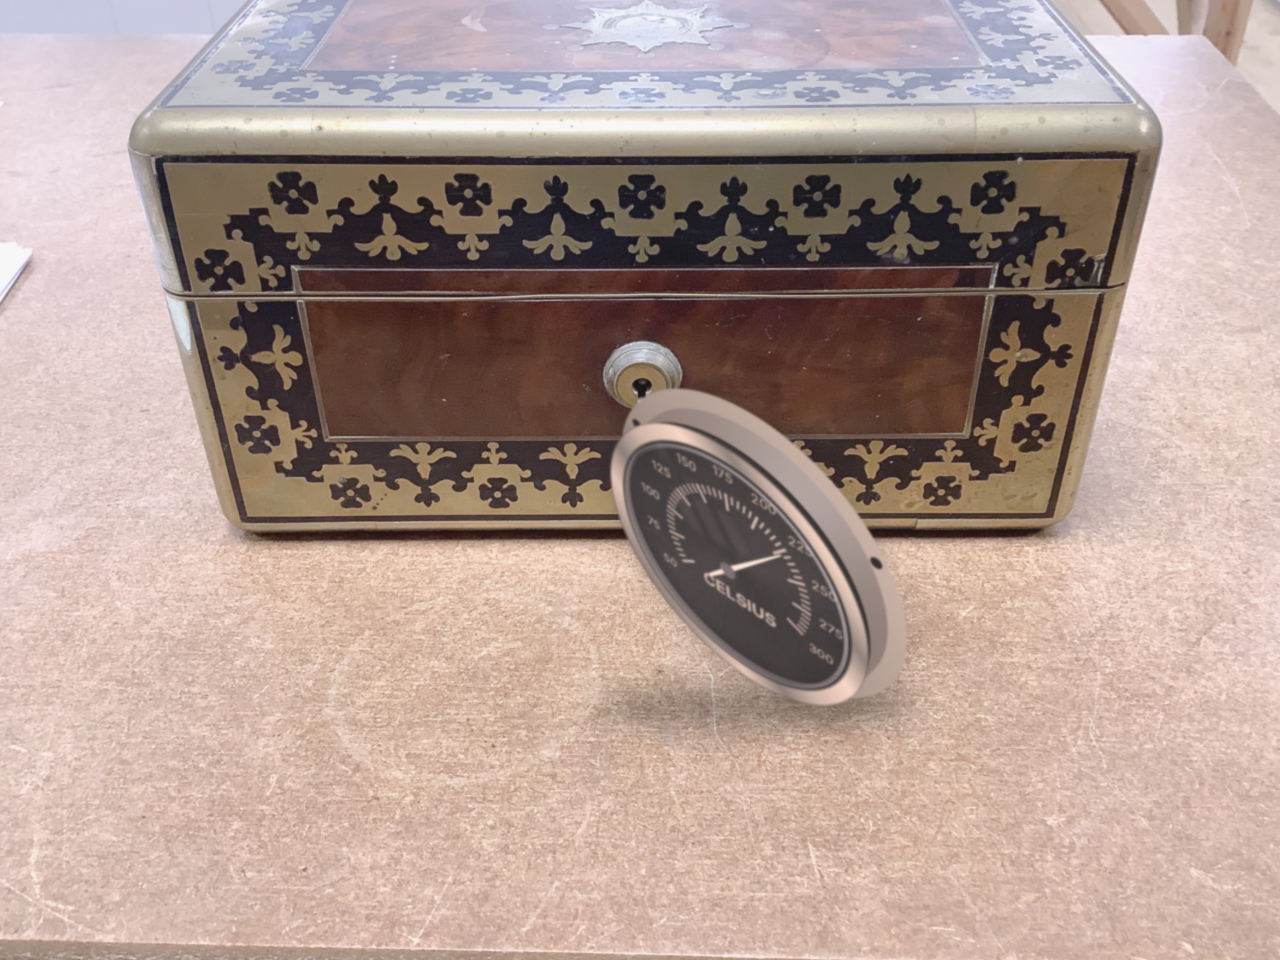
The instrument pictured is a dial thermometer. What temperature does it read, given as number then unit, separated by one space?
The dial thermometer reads 225 °C
